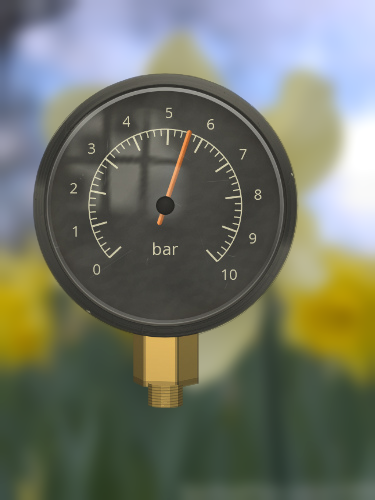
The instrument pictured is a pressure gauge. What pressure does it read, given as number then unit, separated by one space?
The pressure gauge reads 5.6 bar
